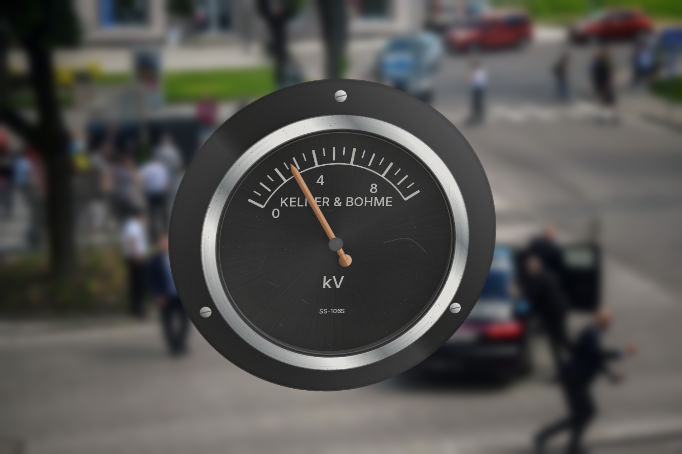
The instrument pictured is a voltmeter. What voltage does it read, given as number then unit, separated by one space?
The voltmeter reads 2.75 kV
